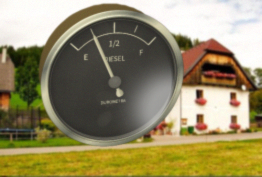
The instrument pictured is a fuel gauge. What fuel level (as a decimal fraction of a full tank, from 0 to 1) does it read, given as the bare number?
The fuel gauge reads 0.25
